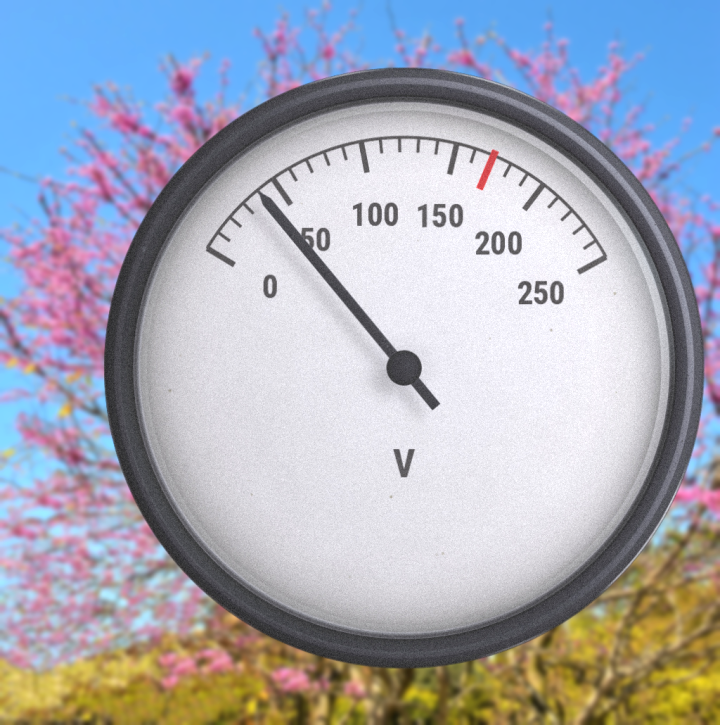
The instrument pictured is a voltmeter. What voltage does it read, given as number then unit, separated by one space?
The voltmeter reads 40 V
